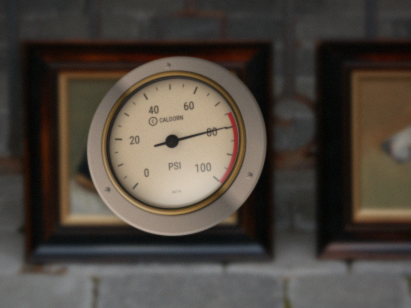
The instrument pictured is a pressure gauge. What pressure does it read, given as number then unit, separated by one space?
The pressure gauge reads 80 psi
